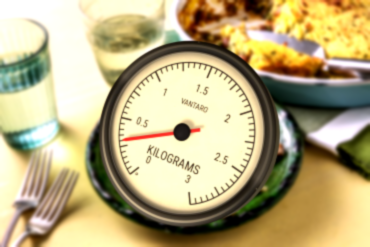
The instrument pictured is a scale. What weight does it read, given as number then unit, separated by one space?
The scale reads 0.3 kg
